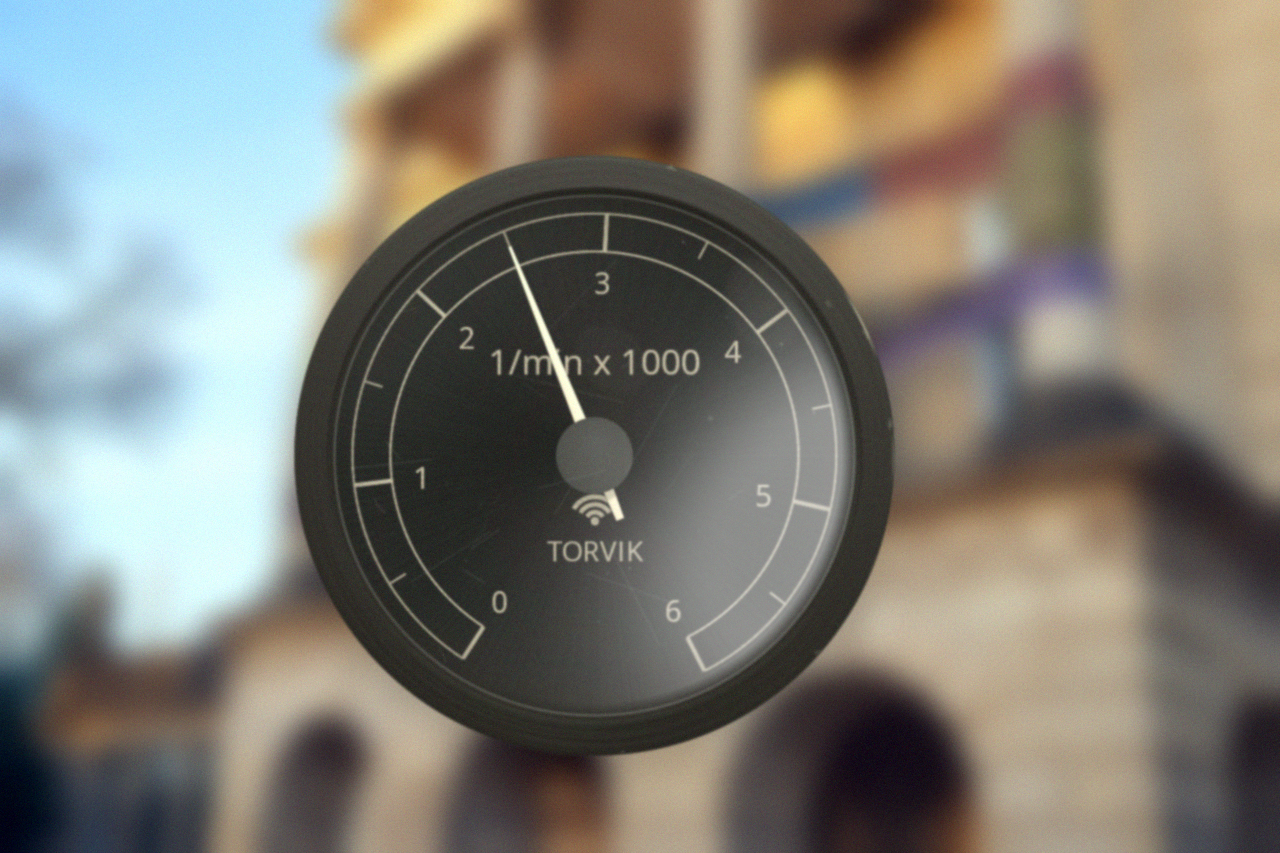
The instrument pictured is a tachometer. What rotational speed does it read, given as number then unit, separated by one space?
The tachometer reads 2500 rpm
